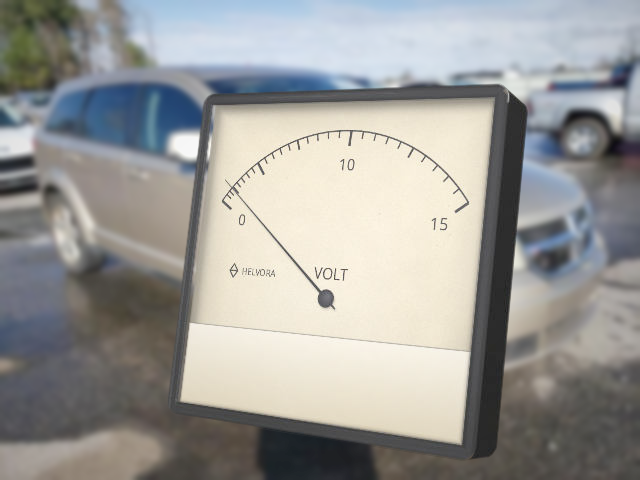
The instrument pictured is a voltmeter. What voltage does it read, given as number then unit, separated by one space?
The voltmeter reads 2.5 V
